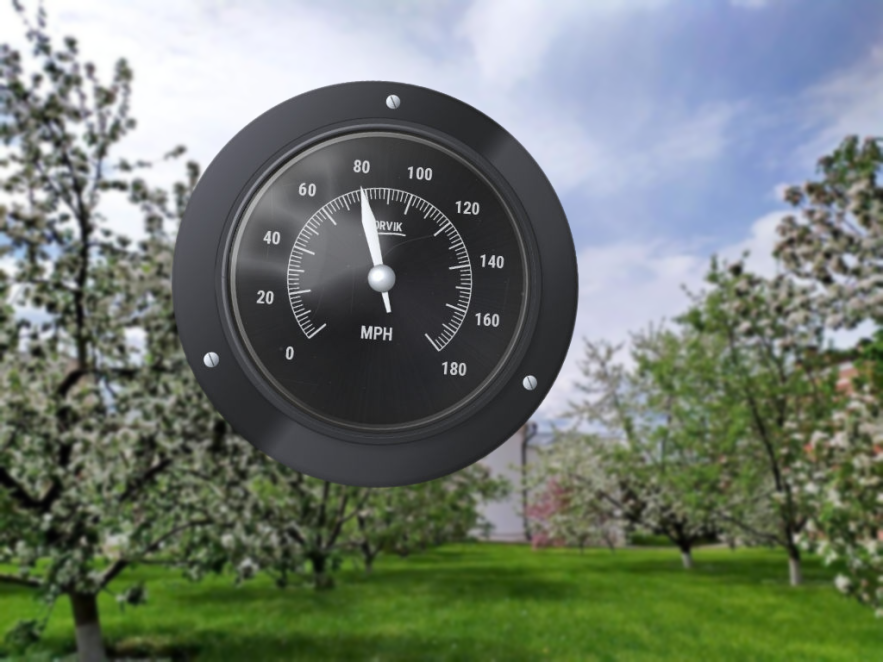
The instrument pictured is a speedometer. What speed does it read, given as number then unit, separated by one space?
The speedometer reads 78 mph
